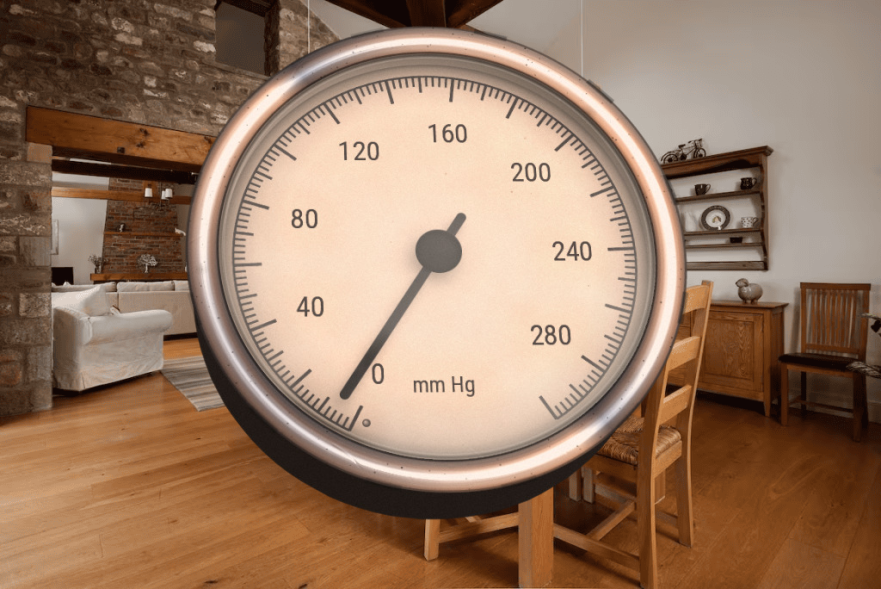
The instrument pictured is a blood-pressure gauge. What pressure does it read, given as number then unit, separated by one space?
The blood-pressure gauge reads 6 mmHg
